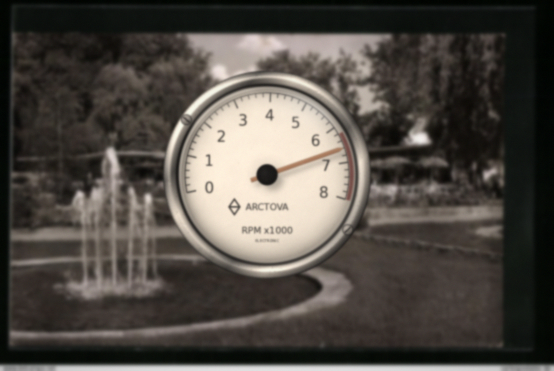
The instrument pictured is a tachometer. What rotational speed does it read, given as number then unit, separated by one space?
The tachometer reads 6600 rpm
